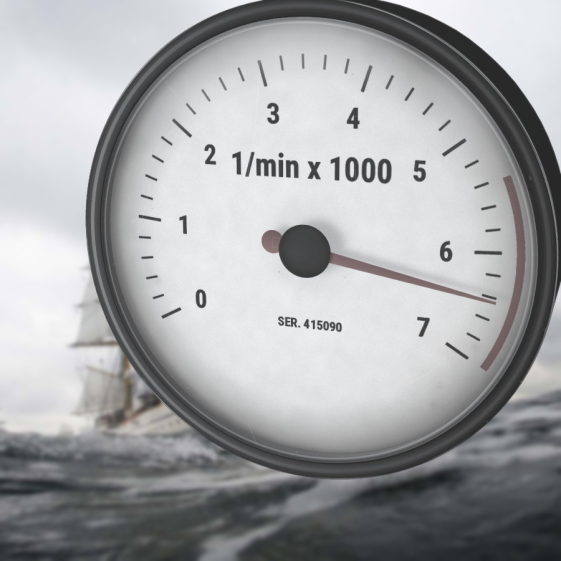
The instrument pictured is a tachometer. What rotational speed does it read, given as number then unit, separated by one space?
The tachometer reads 6400 rpm
